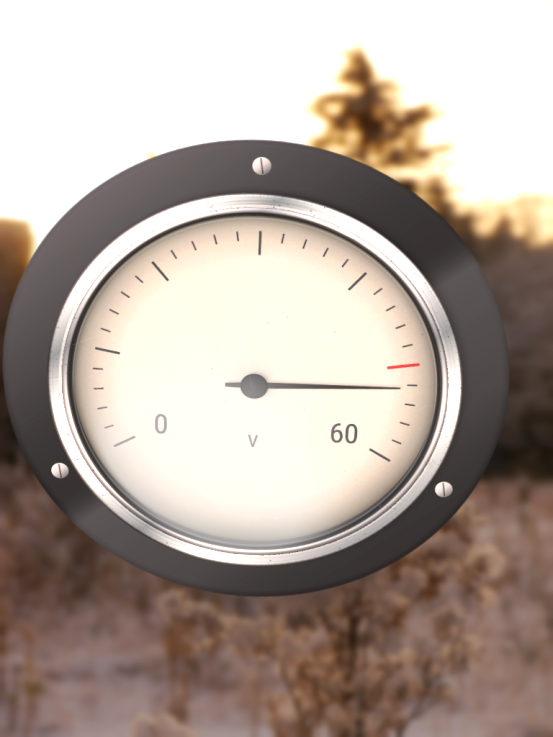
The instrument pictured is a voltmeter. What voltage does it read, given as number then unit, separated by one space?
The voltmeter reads 52 V
